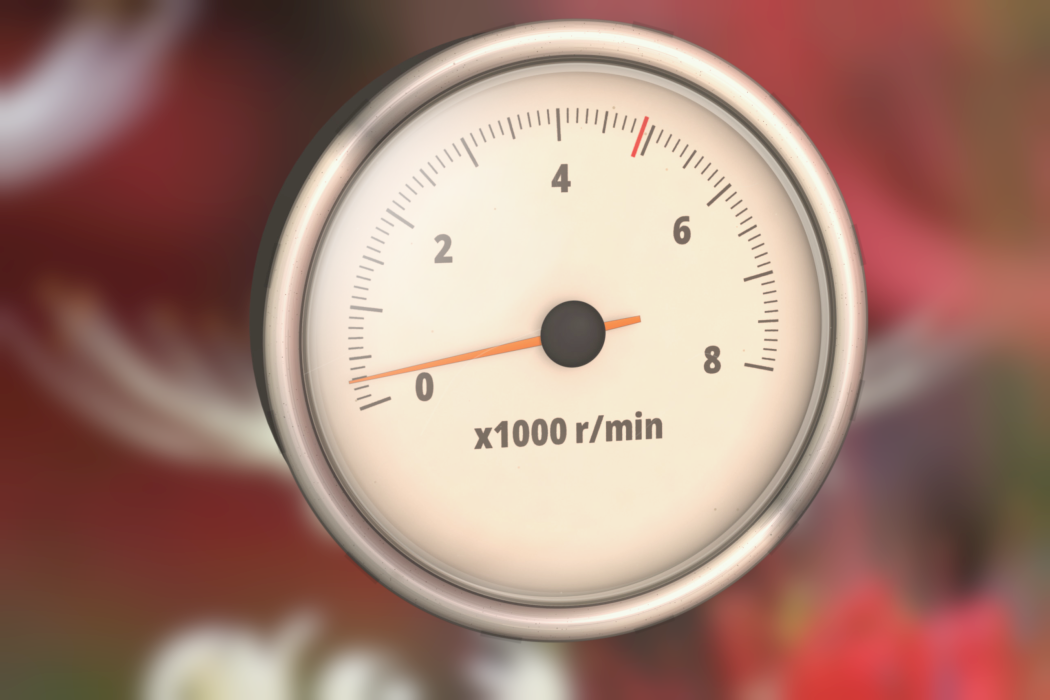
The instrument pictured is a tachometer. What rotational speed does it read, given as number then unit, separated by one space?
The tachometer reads 300 rpm
